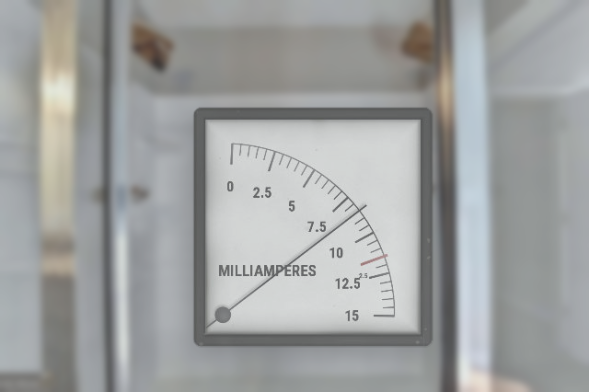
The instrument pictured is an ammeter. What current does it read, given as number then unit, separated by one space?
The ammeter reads 8.5 mA
